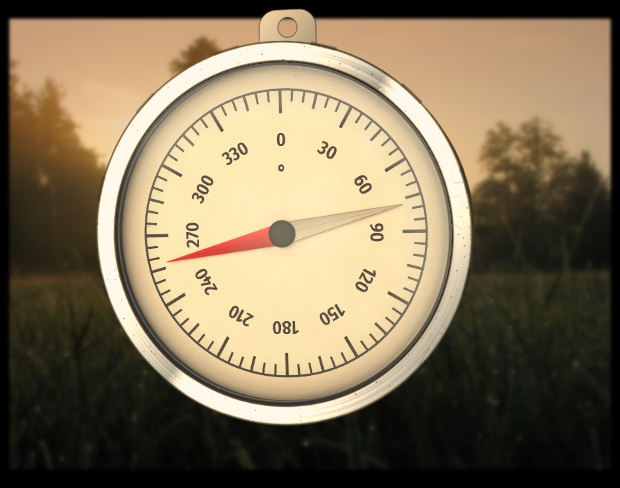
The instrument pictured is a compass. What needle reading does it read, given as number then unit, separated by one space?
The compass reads 257.5 °
